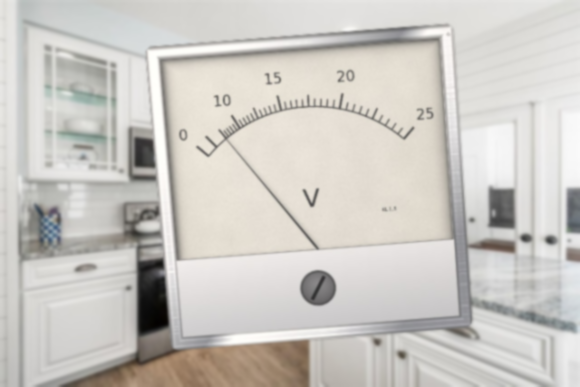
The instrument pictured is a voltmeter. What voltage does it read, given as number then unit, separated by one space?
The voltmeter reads 7.5 V
